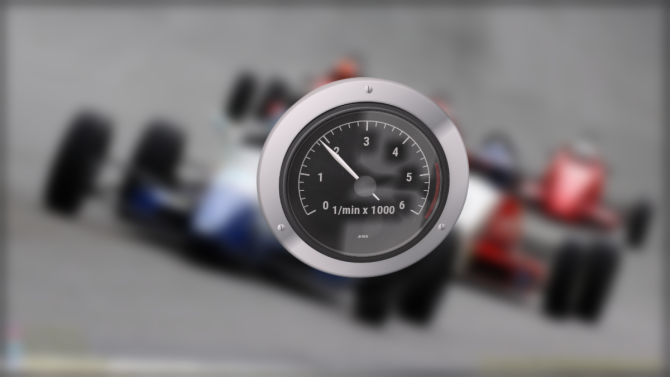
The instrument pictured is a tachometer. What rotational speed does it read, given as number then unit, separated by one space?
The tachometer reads 1900 rpm
